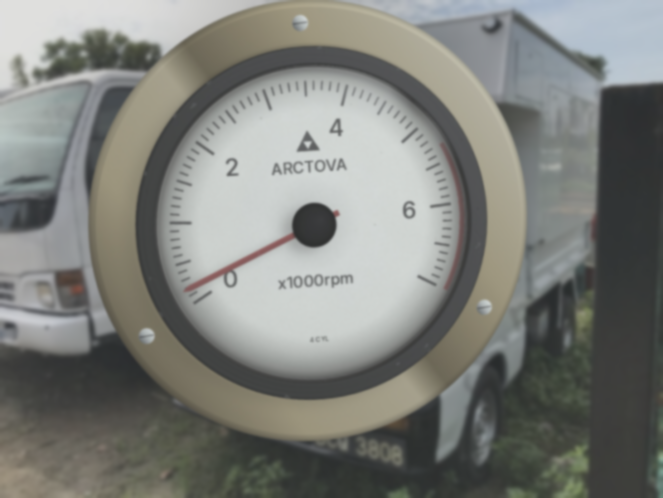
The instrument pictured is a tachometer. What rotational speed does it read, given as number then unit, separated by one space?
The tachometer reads 200 rpm
